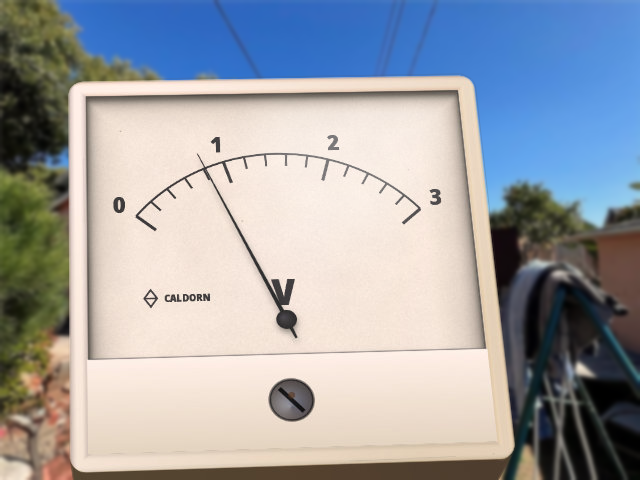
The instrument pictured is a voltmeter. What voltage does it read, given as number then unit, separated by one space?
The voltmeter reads 0.8 V
